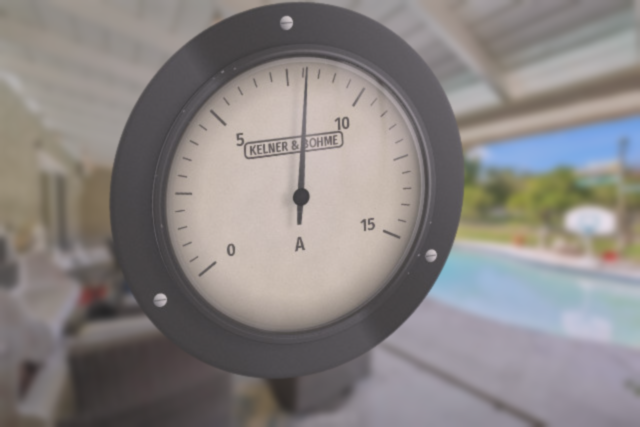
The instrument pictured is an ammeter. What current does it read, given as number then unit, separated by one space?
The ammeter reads 8 A
